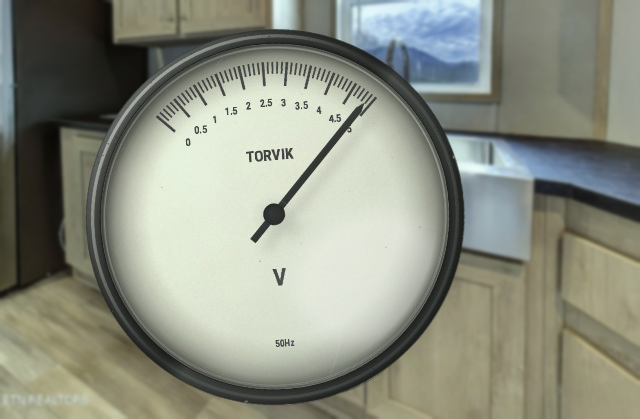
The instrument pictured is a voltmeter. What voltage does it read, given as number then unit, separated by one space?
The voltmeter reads 4.9 V
